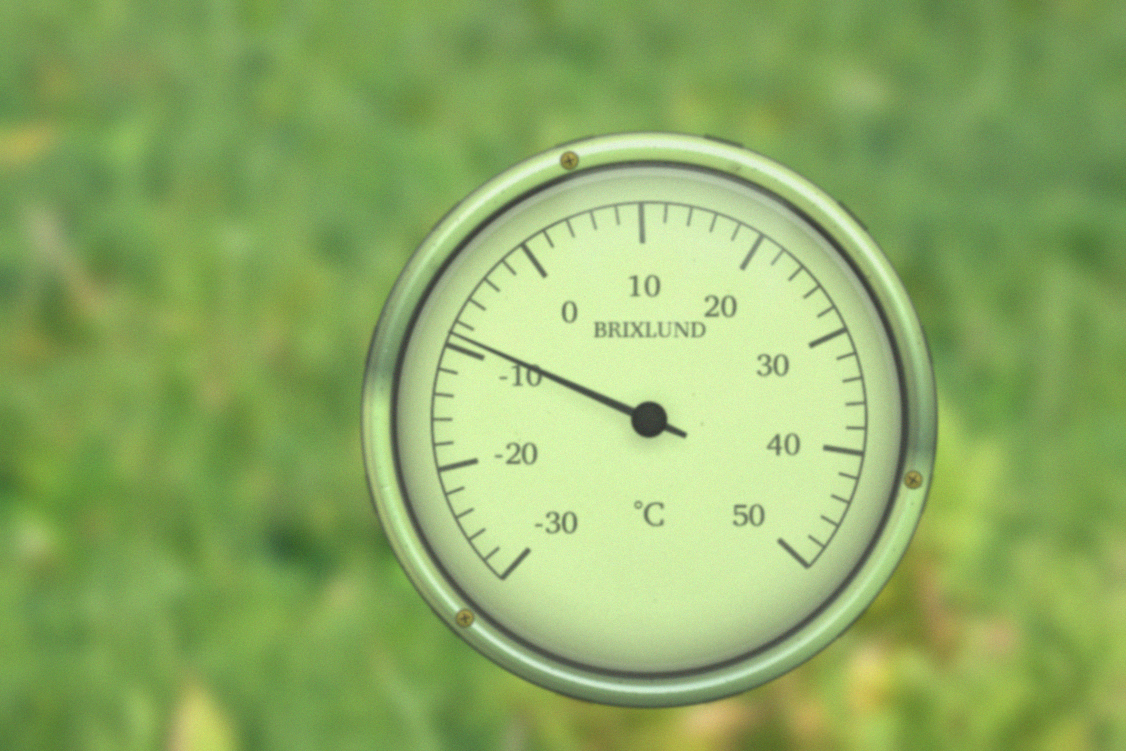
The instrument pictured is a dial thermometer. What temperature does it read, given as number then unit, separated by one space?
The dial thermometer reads -9 °C
